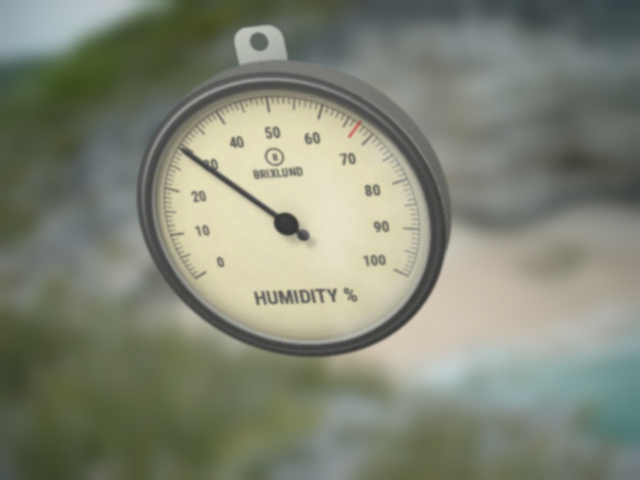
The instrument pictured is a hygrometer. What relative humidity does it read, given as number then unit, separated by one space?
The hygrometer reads 30 %
